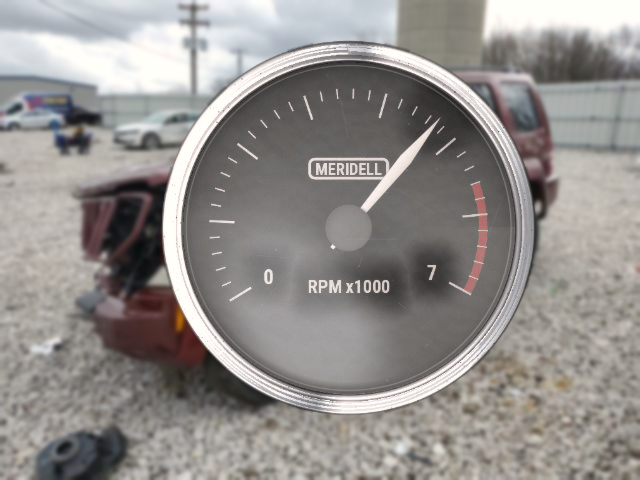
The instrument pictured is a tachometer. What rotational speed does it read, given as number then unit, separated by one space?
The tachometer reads 4700 rpm
